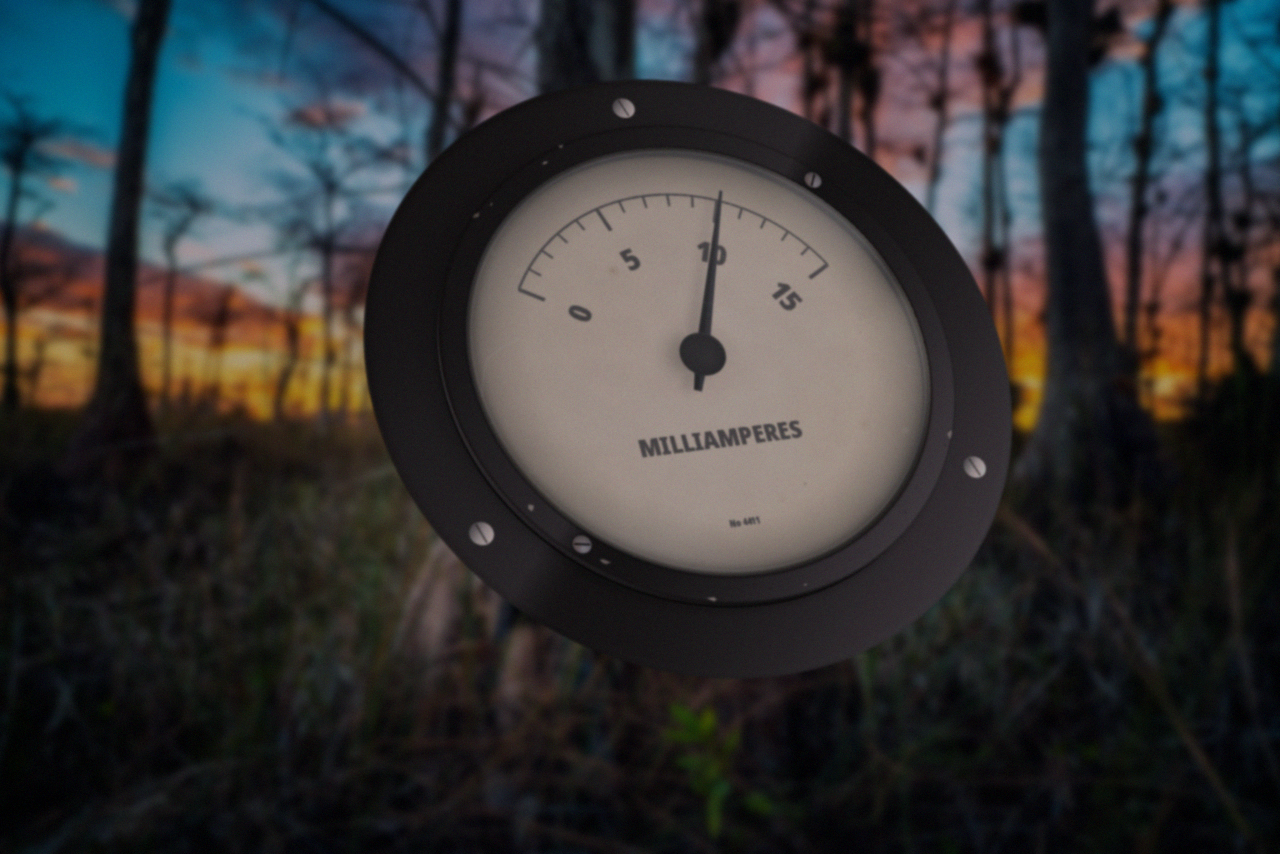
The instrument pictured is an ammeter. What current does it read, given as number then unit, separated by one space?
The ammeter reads 10 mA
